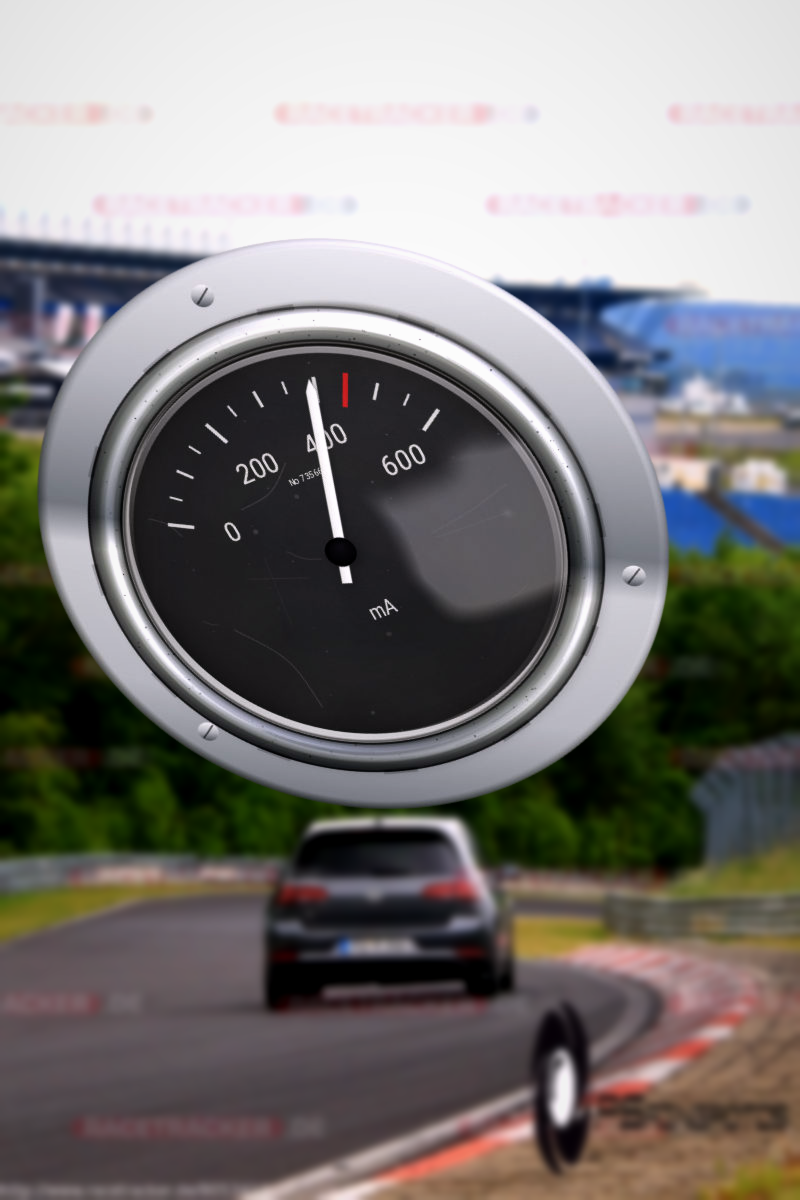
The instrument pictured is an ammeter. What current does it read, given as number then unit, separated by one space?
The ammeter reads 400 mA
